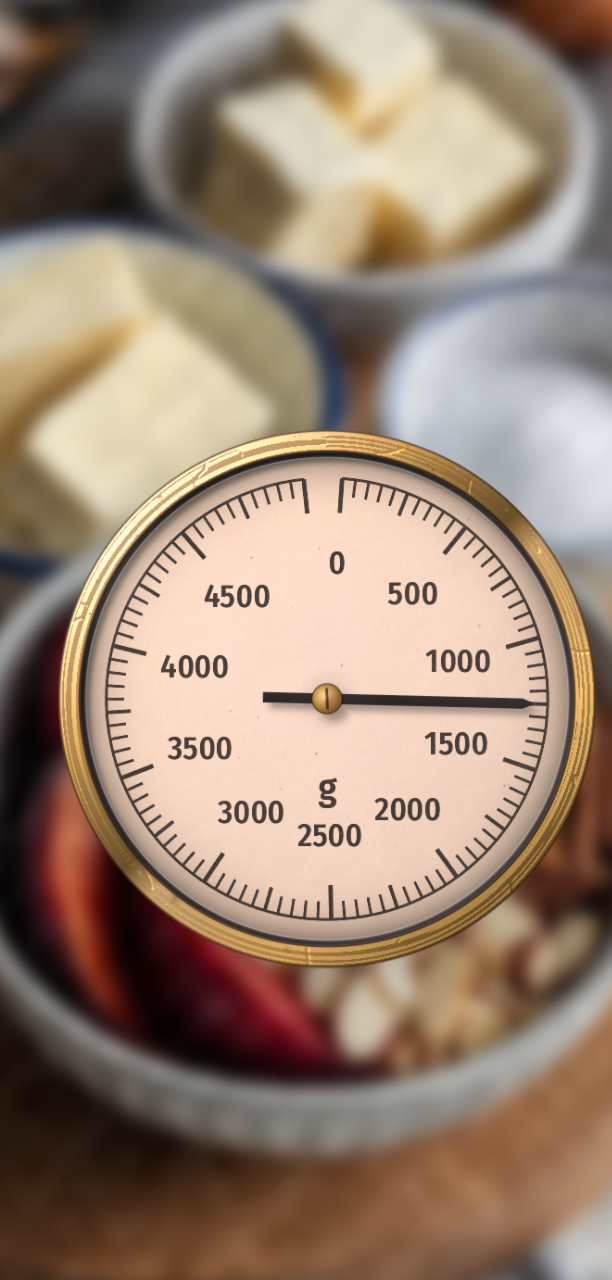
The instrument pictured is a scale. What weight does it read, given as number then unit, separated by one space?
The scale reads 1250 g
